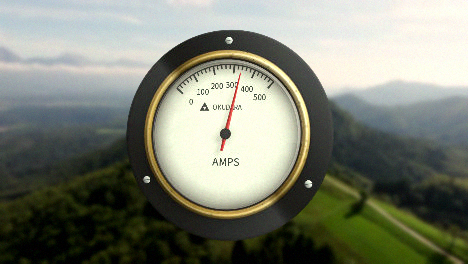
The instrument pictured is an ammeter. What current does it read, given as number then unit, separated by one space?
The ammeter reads 340 A
